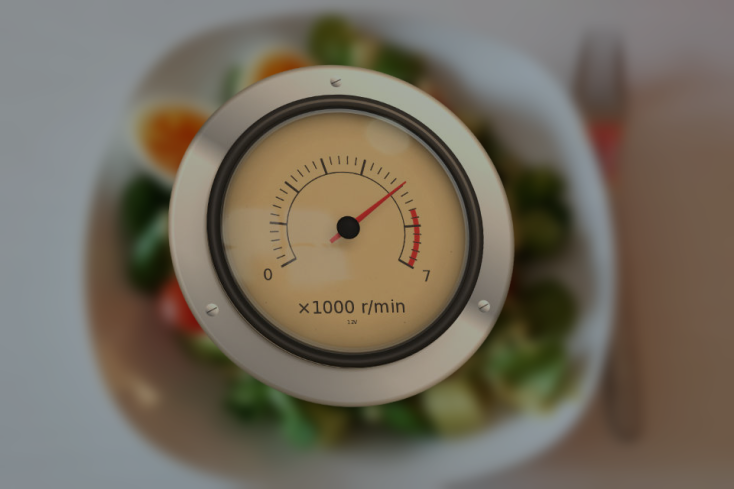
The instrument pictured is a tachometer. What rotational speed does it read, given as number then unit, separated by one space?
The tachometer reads 5000 rpm
